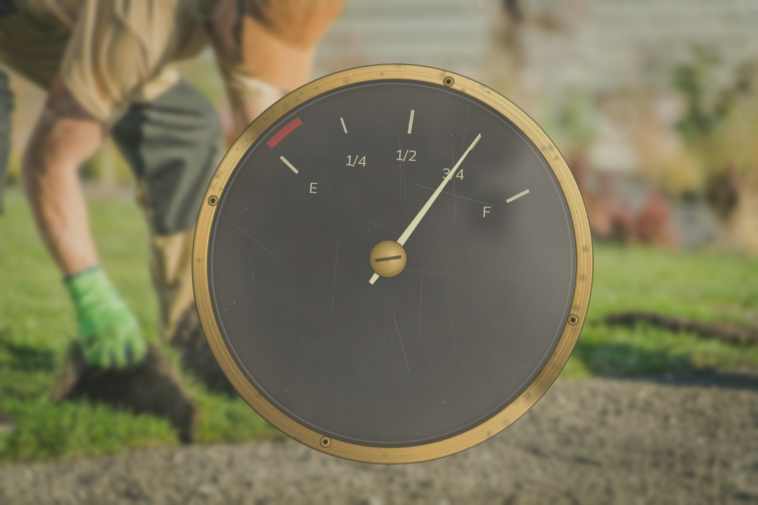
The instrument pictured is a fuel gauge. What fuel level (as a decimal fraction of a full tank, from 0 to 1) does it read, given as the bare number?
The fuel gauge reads 0.75
